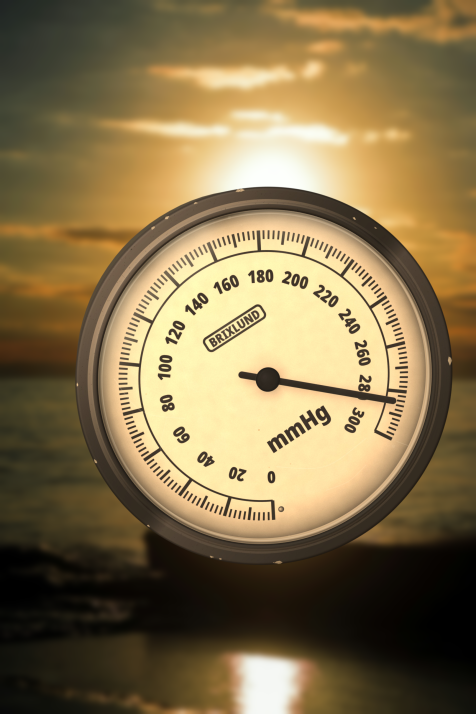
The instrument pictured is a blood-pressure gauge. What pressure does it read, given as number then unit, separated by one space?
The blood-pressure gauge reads 284 mmHg
